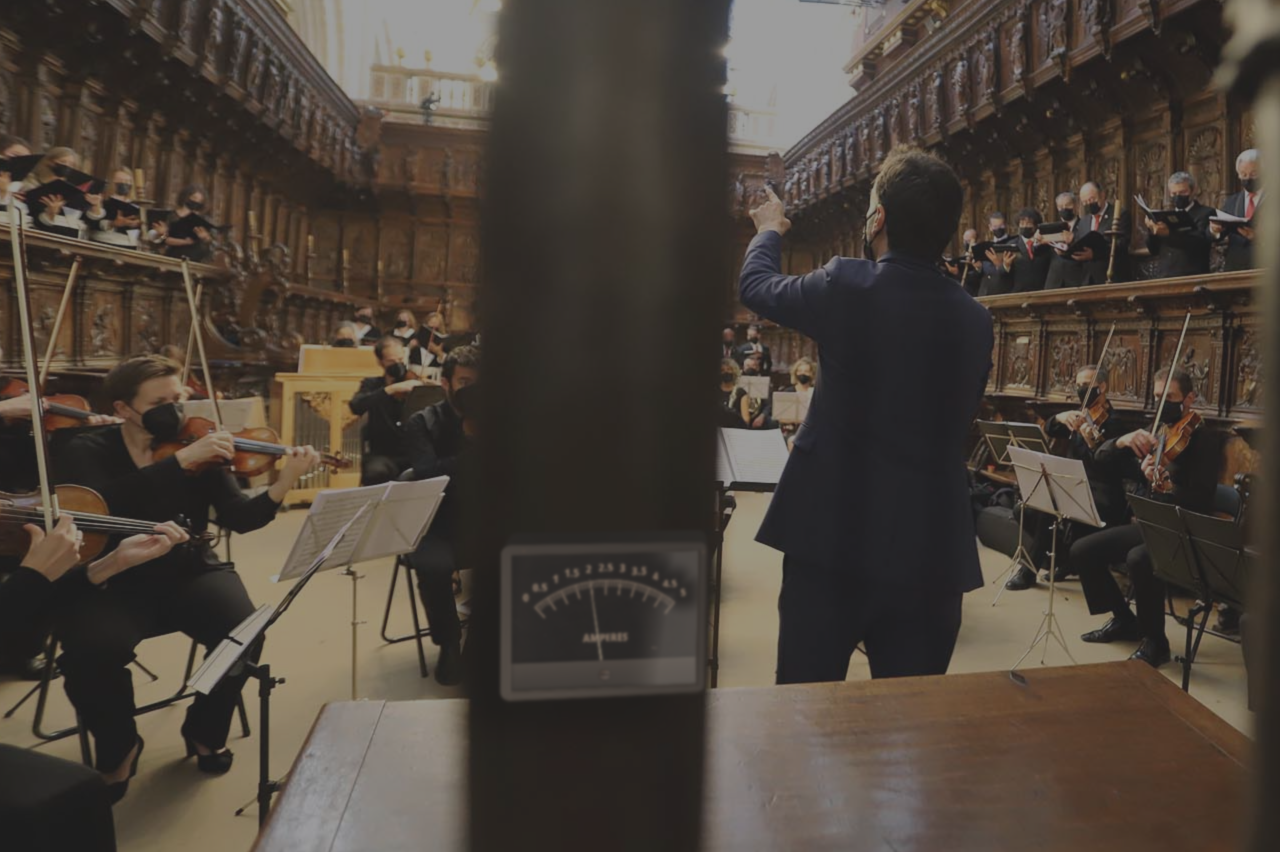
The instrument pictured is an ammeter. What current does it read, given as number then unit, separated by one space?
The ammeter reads 2 A
